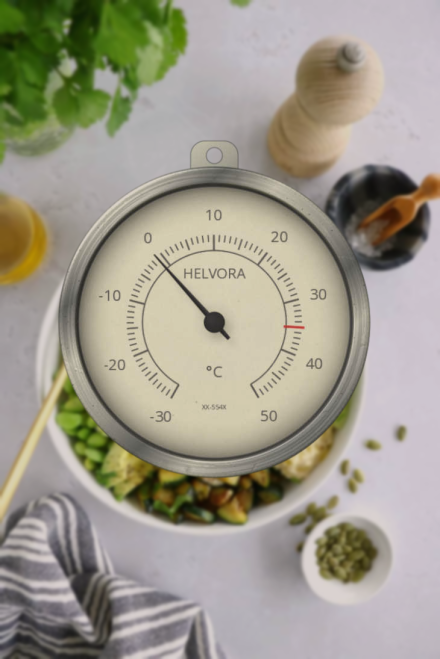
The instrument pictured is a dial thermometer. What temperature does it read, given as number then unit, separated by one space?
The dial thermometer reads -1 °C
